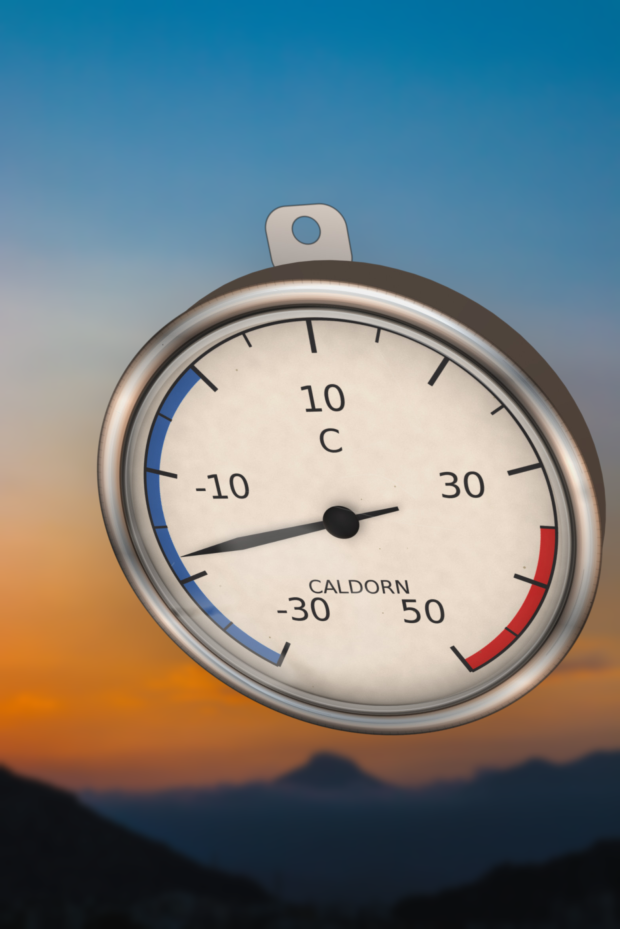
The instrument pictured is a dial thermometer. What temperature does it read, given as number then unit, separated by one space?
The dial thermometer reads -17.5 °C
